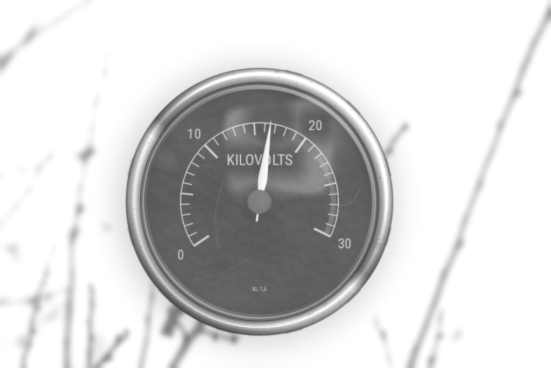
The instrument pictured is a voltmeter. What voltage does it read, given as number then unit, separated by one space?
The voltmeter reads 16.5 kV
